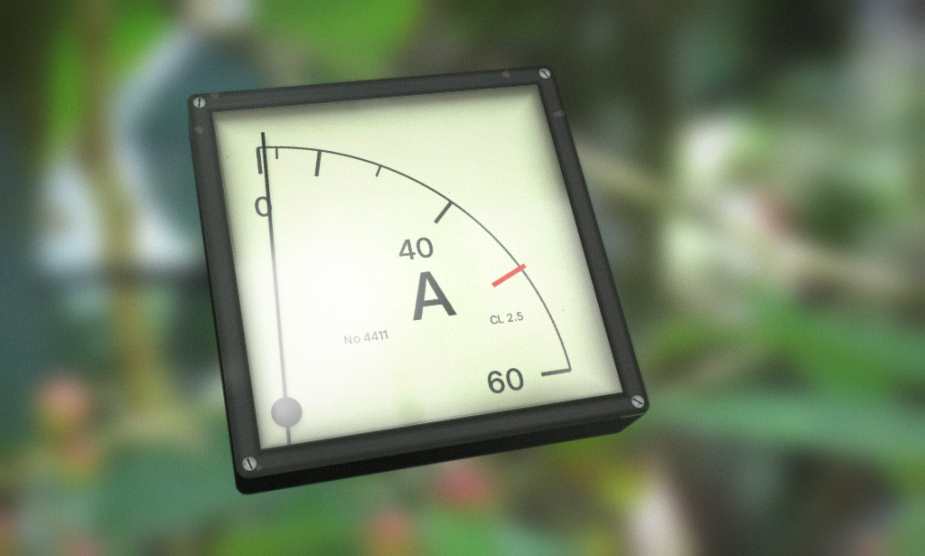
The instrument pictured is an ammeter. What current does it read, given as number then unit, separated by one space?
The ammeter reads 5 A
